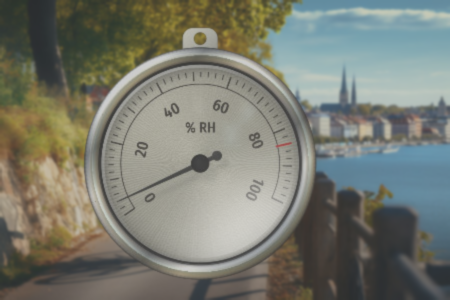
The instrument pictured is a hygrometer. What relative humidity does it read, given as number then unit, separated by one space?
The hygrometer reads 4 %
